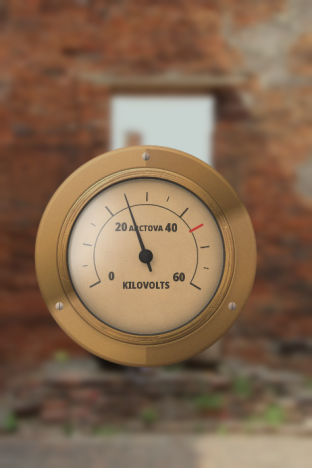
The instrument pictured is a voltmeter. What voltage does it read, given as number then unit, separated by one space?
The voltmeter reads 25 kV
